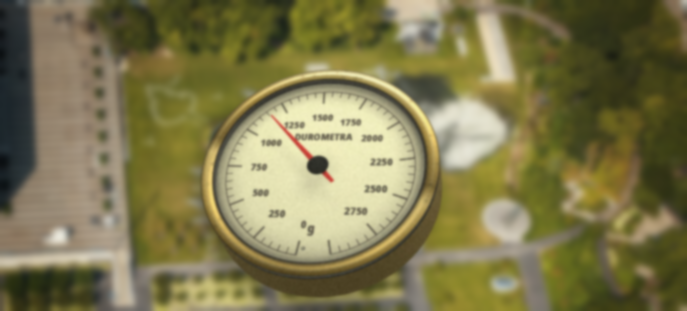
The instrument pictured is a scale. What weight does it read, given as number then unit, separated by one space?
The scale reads 1150 g
